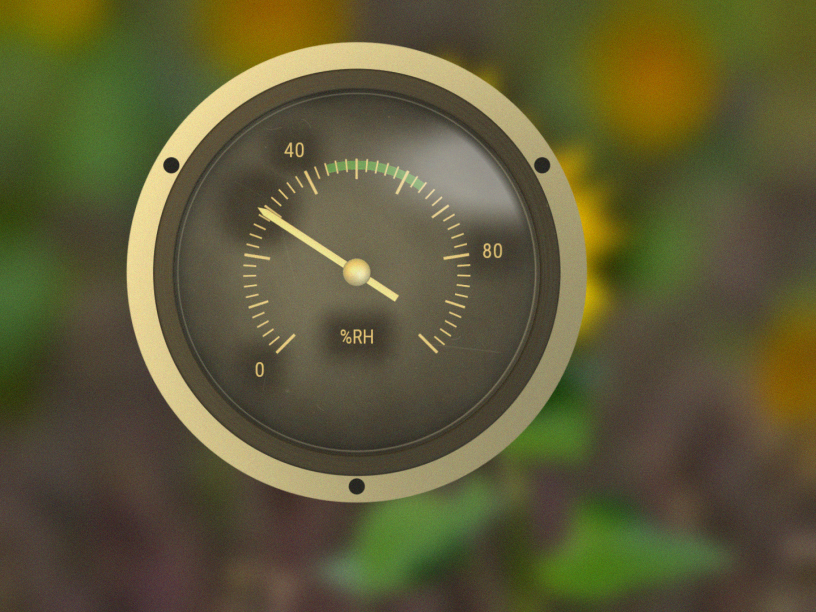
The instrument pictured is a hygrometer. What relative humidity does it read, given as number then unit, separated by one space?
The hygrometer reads 29 %
